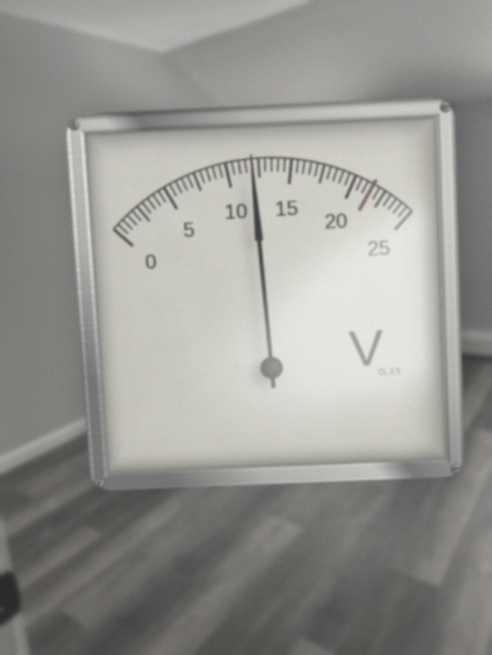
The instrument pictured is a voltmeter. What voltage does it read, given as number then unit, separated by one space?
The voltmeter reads 12 V
